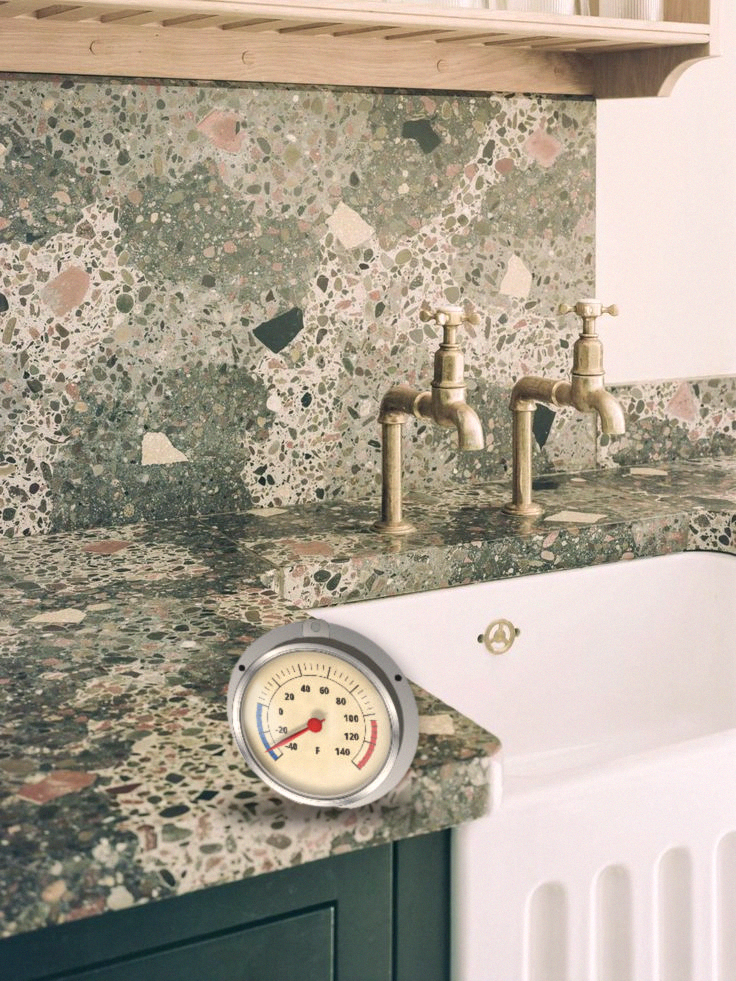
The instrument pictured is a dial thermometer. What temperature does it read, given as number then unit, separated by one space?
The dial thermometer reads -32 °F
